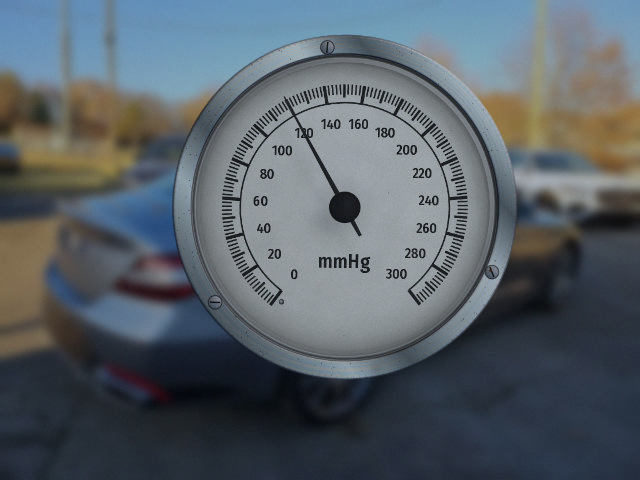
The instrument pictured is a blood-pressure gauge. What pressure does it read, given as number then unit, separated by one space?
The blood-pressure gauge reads 120 mmHg
